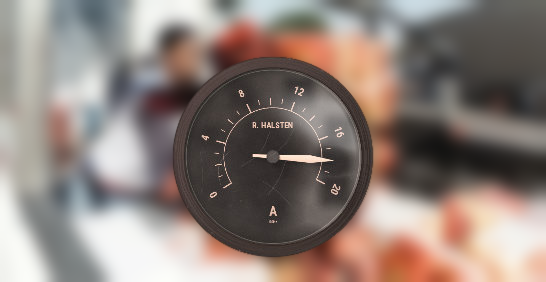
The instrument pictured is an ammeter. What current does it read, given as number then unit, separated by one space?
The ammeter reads 18 A
